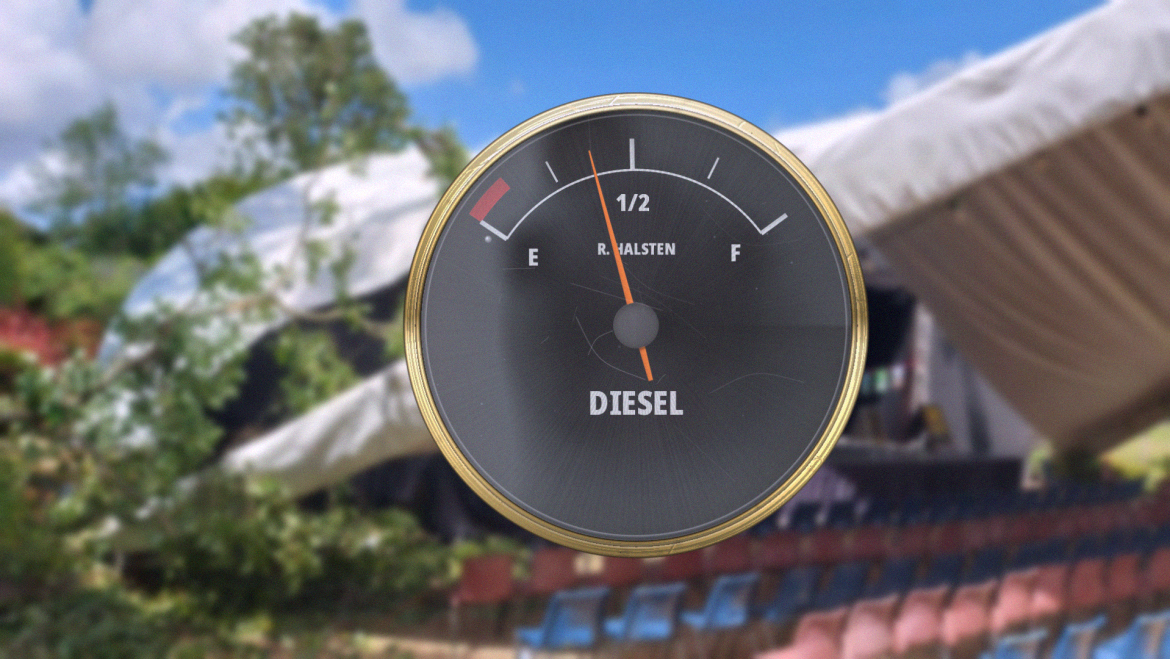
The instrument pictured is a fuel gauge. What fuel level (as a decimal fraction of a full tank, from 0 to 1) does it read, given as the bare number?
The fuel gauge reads 0.375
